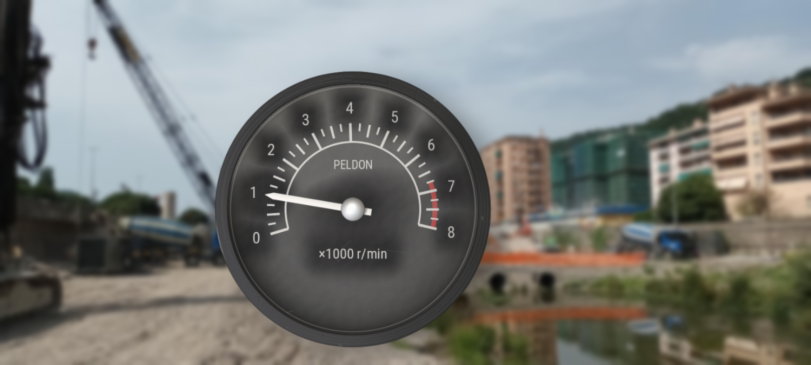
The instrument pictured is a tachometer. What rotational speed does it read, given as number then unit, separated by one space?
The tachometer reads 1000 rpm
